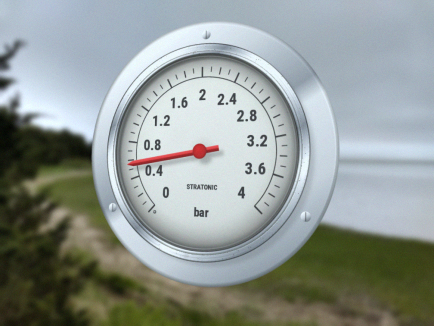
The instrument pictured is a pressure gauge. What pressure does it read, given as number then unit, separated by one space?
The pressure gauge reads 0.55 bar
